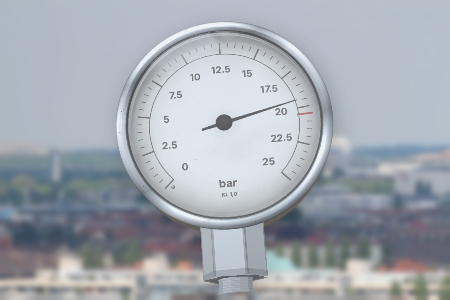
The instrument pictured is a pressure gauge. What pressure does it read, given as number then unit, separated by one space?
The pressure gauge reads 19.5 bar
